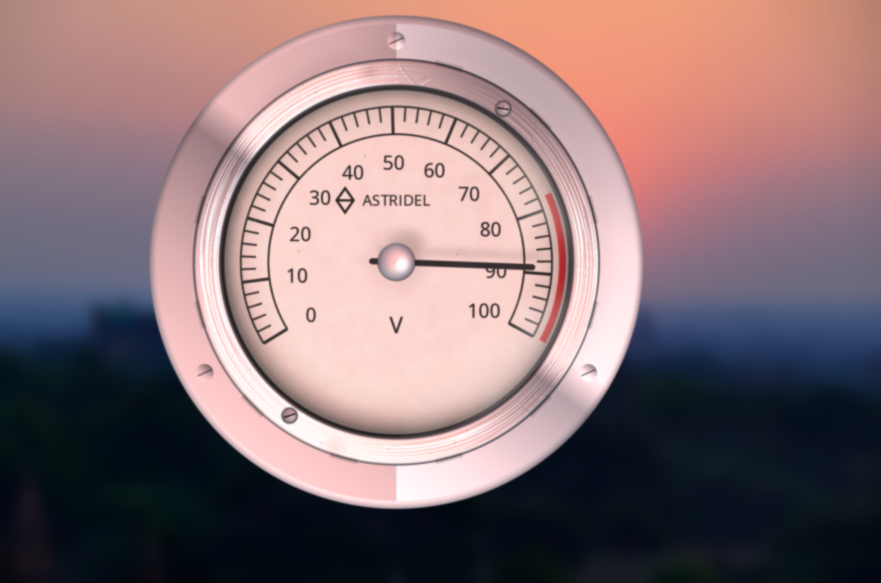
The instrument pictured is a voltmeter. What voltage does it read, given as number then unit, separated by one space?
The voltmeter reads 89 V
